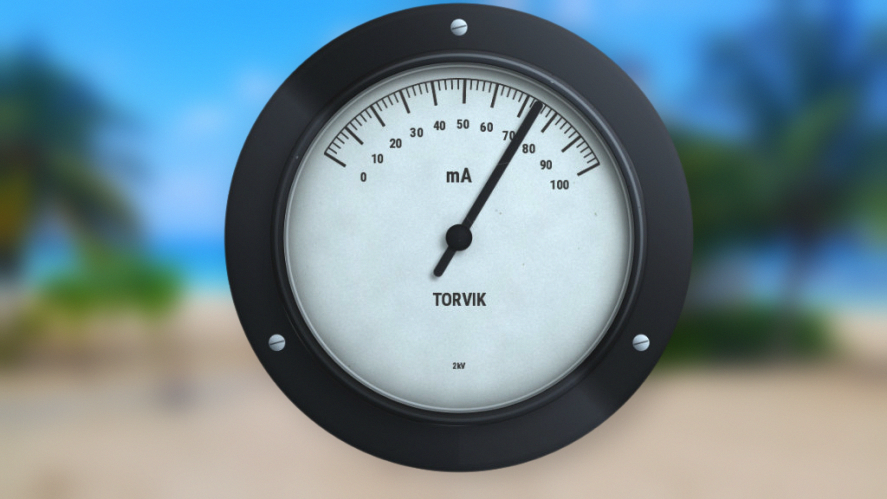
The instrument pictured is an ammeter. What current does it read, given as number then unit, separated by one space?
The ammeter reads 74 mA
